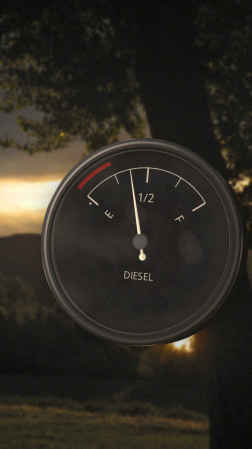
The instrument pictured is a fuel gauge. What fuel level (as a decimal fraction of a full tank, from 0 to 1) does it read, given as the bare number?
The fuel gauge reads 0.375
